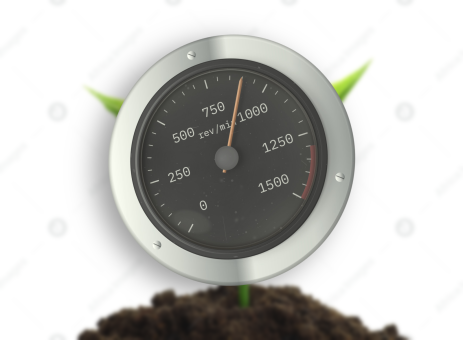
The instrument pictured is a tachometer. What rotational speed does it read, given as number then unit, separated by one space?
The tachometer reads 900 rpm
